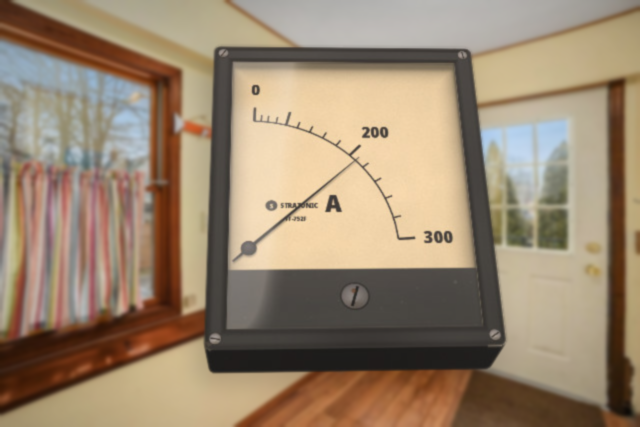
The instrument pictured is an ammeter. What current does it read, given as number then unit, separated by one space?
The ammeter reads 210 A
